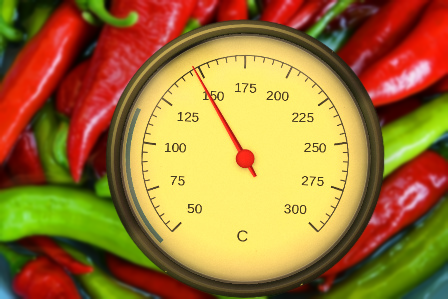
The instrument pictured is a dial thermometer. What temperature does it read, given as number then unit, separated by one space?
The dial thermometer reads 147.5 °C
